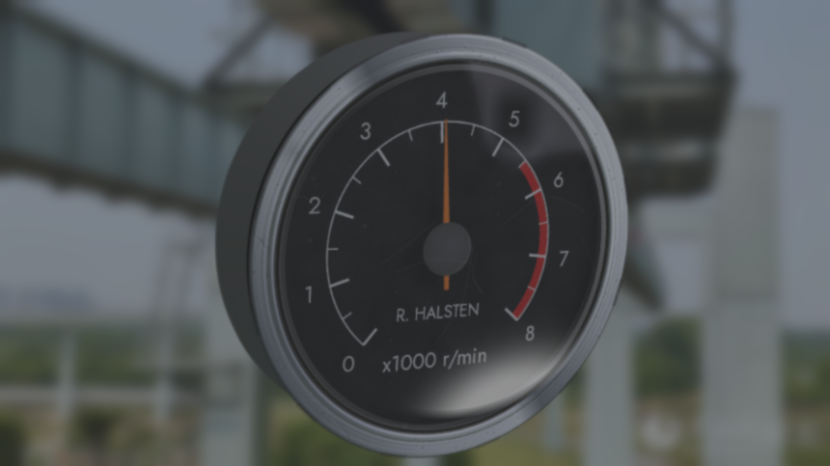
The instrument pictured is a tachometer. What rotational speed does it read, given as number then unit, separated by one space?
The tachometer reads 4000 rpm
